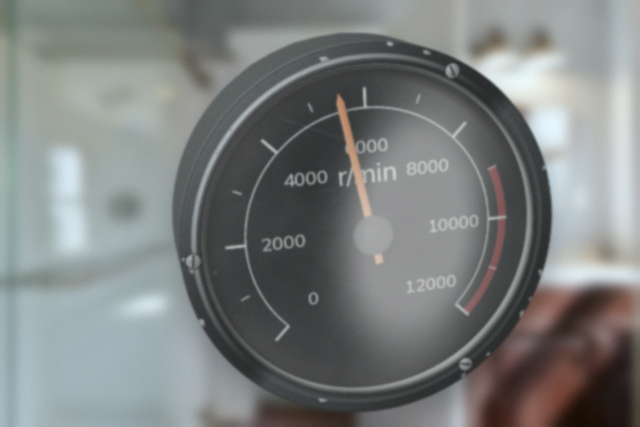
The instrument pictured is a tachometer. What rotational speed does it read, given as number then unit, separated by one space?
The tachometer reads 5500 rpm
